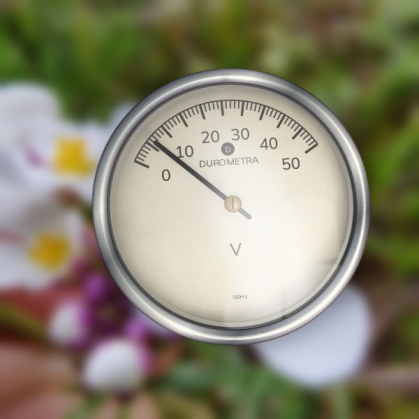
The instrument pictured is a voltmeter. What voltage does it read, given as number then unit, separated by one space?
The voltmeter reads 6 V
